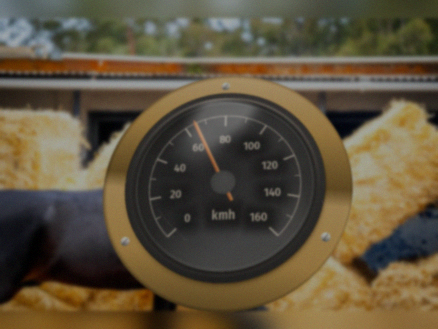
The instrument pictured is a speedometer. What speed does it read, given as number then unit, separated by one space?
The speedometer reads 65 km/h
